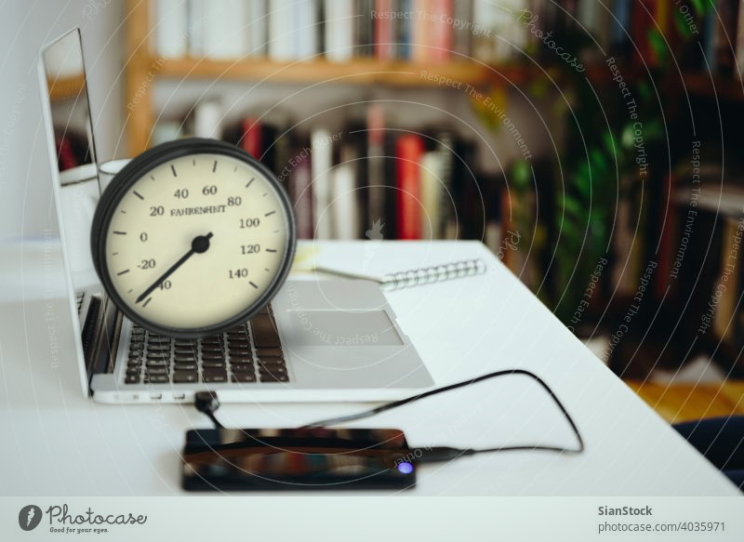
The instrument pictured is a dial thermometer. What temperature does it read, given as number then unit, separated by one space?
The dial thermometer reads -35 °F
